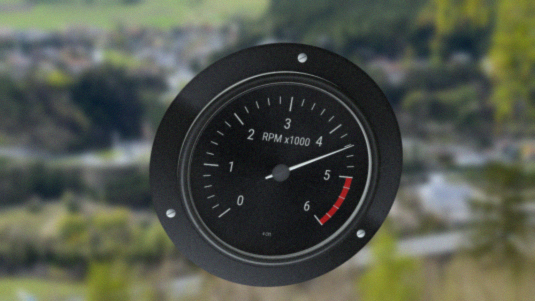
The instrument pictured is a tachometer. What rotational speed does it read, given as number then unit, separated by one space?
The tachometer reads 4400 rpm
